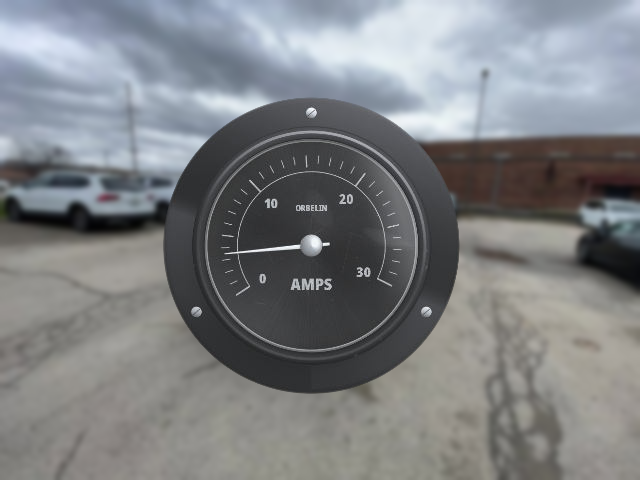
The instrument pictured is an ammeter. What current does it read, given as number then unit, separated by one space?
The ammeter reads 3.5 A
